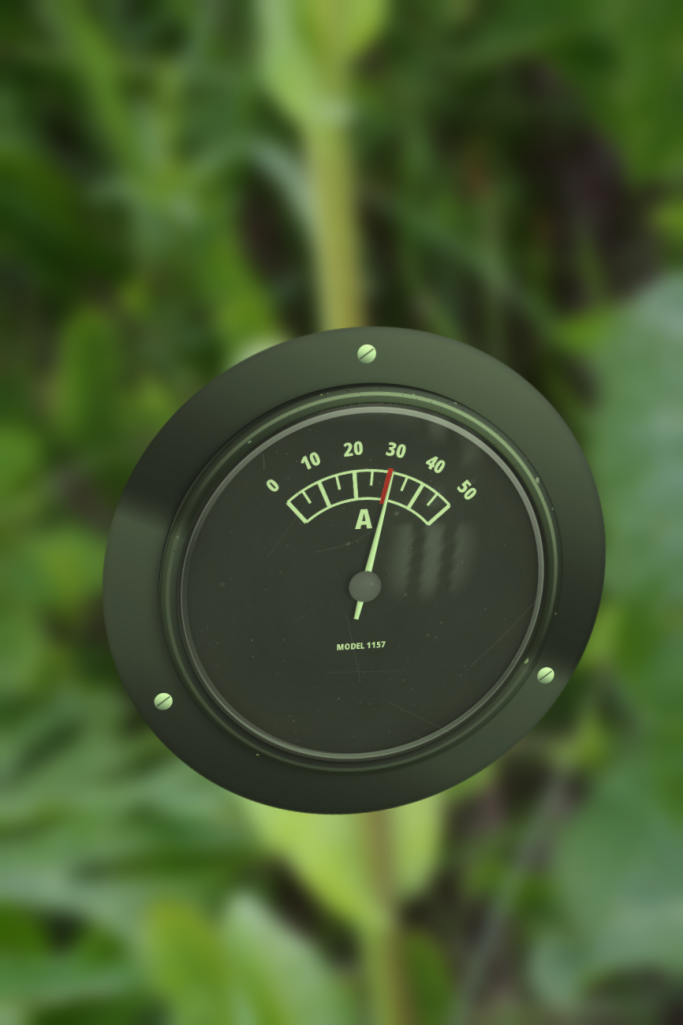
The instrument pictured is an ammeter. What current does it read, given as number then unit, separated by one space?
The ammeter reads 30 A
